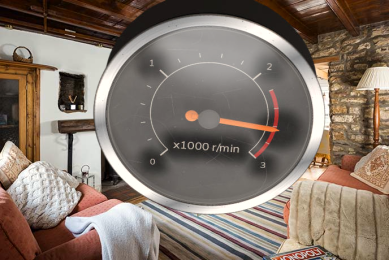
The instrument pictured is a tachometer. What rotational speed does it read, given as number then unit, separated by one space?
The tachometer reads 2600 rpm
